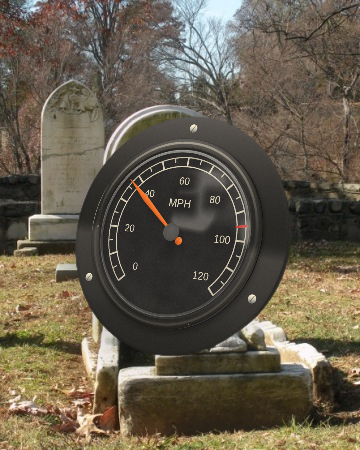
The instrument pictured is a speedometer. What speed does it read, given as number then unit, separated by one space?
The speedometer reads 37.5 mph
